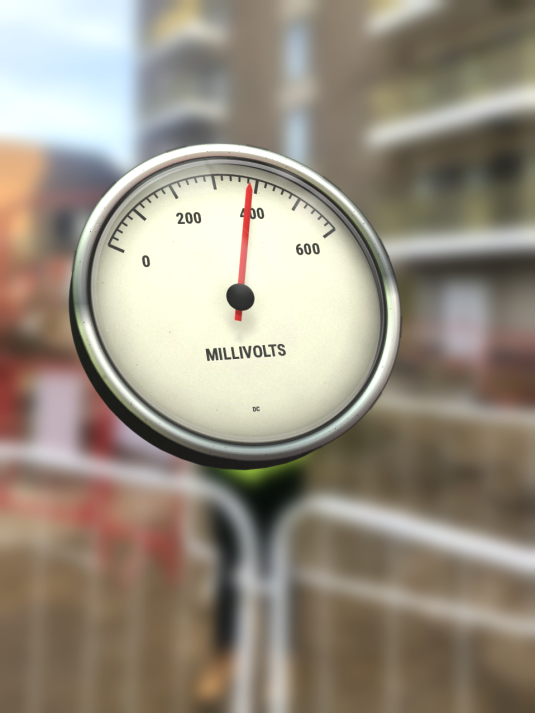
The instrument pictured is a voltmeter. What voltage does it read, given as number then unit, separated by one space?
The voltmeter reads 380 mV
